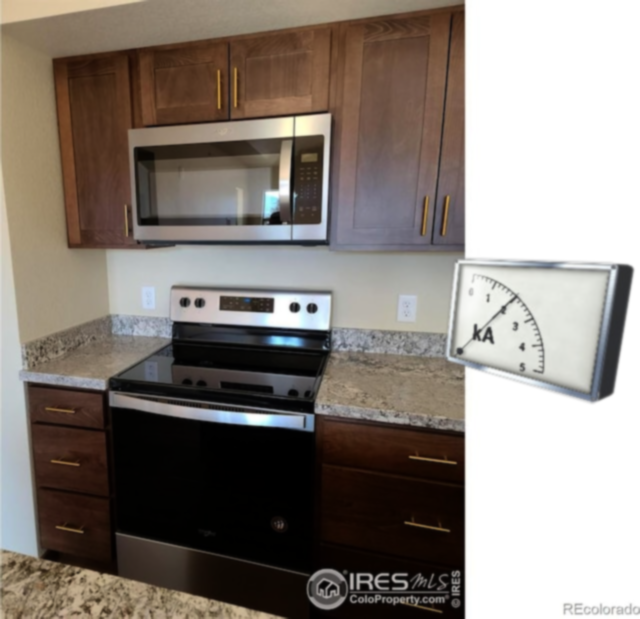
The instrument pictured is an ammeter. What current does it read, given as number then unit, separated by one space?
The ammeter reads 2 kA
